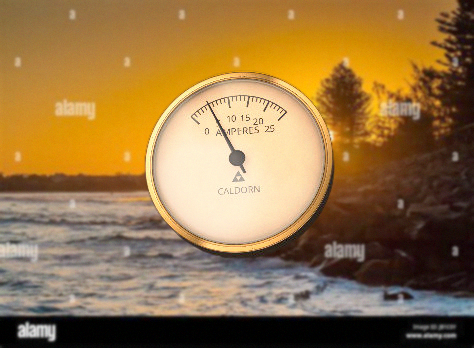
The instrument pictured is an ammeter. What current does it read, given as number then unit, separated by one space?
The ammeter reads 5 A
